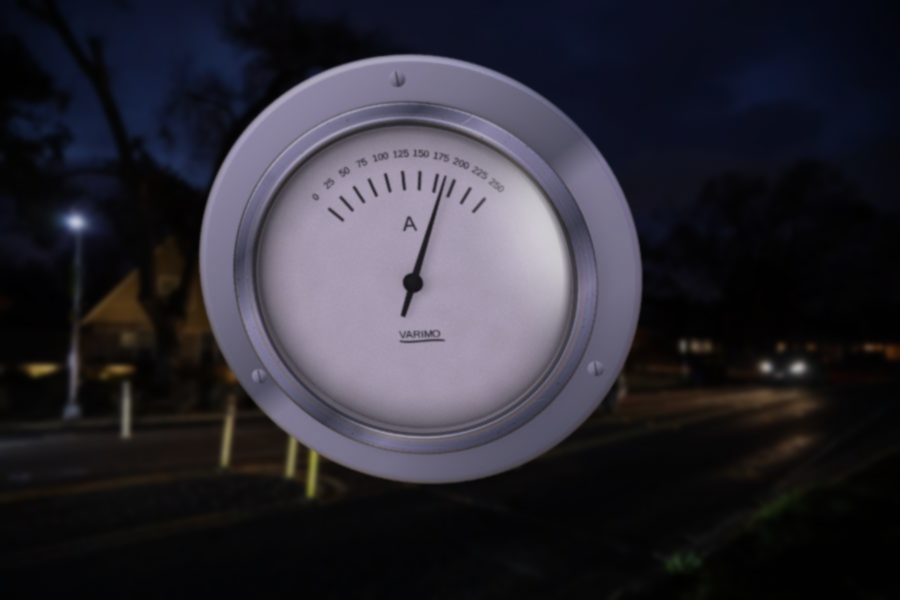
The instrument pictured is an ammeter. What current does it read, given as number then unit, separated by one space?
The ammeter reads 187.5 A
